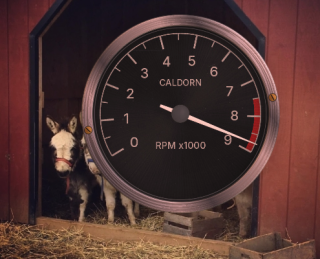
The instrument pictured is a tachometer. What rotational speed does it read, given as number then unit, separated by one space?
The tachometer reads 8750 rpm
